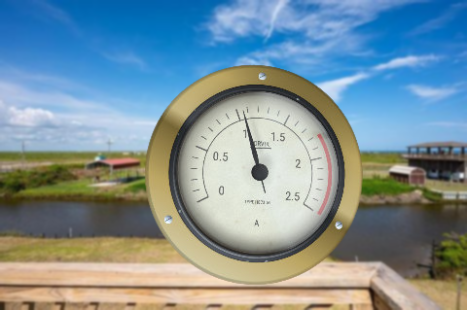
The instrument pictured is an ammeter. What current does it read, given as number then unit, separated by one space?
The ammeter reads 1.05 A
